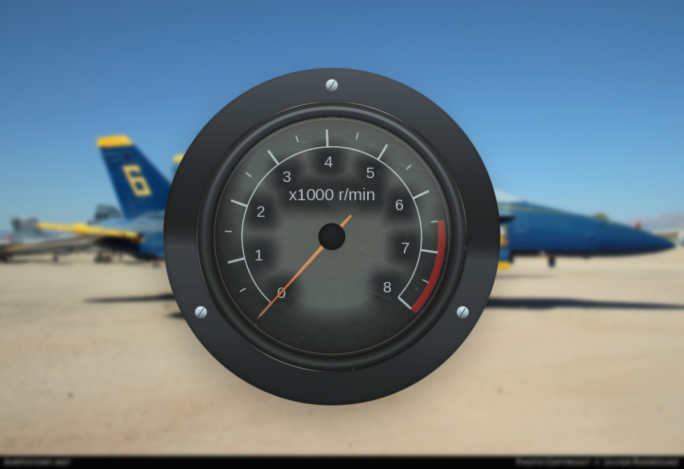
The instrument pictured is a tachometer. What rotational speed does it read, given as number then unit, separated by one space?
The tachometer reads 0 rpm
